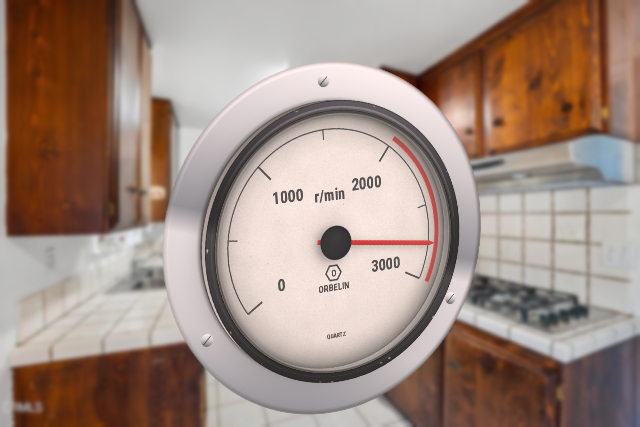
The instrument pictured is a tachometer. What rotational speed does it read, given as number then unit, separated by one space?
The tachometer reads 2750 rpm
